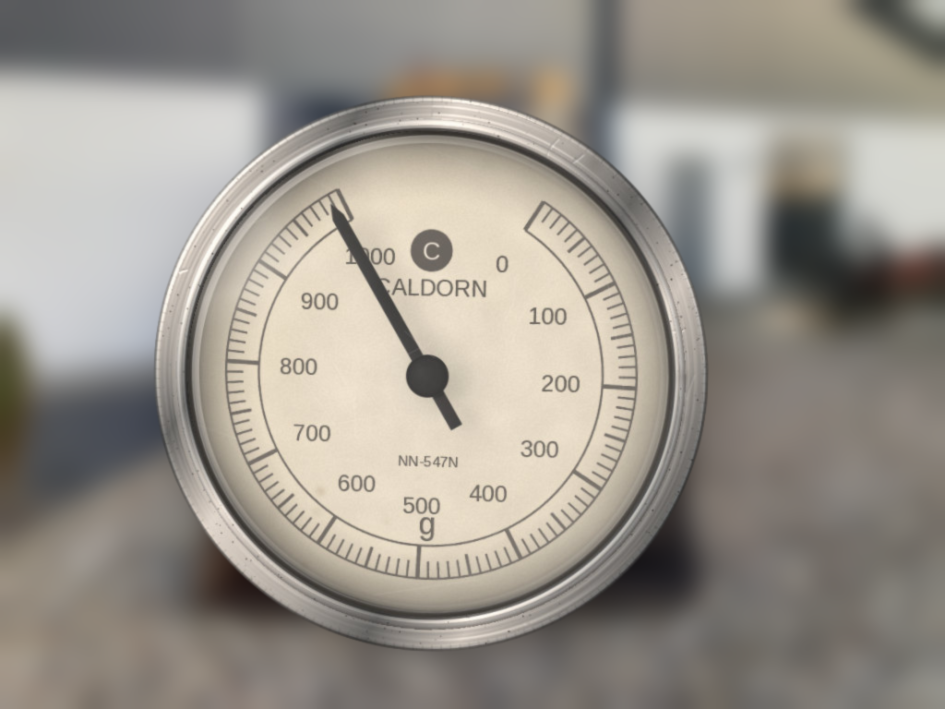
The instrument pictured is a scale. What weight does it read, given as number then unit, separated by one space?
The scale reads 990 g
